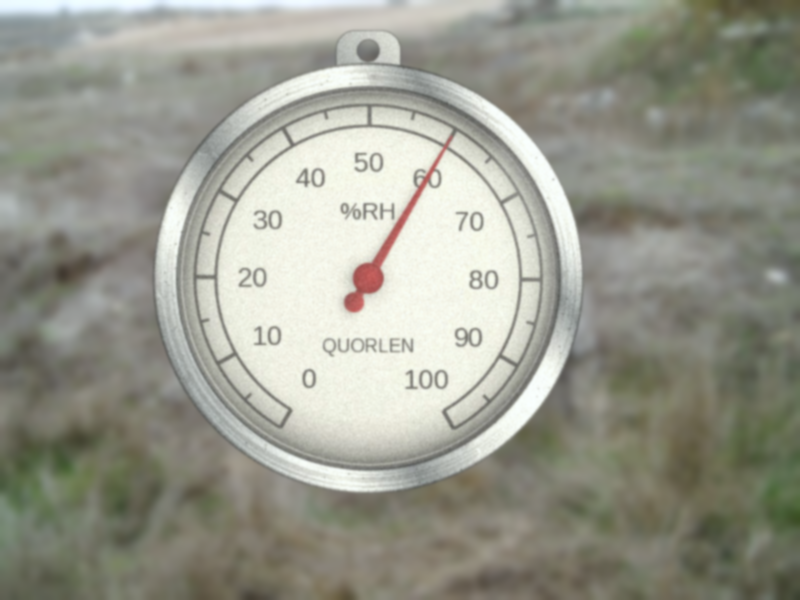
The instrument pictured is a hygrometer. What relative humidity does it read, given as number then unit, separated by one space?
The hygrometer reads 60 %
